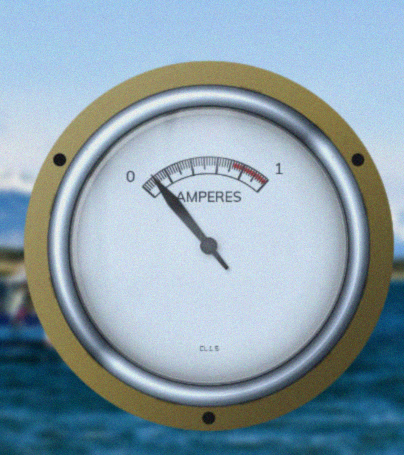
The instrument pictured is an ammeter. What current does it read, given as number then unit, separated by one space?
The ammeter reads 0.1 A
